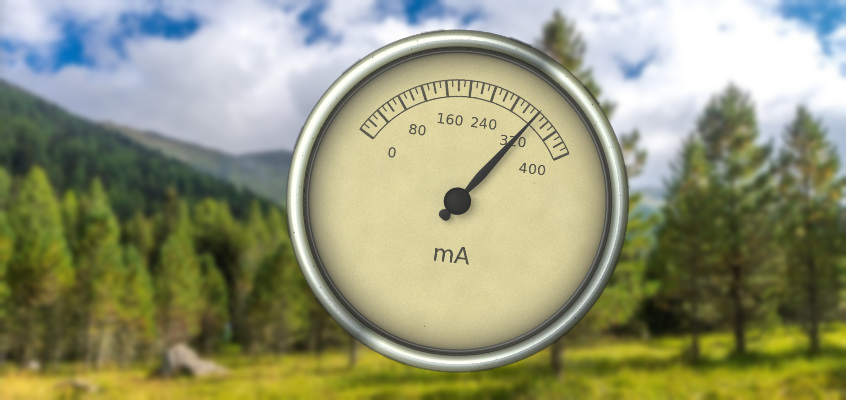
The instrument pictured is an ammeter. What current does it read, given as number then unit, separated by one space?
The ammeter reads 320 mA
